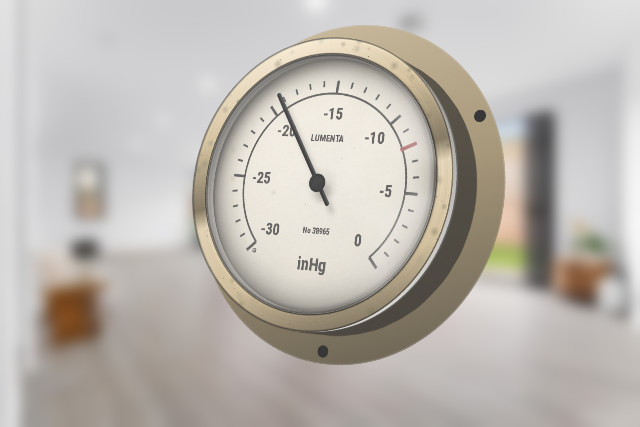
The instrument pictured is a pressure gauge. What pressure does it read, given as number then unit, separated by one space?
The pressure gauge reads -19 inHg
